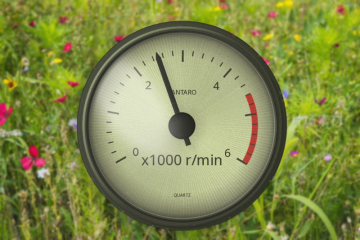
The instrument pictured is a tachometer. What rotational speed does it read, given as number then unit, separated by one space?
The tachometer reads 2500 rpm
